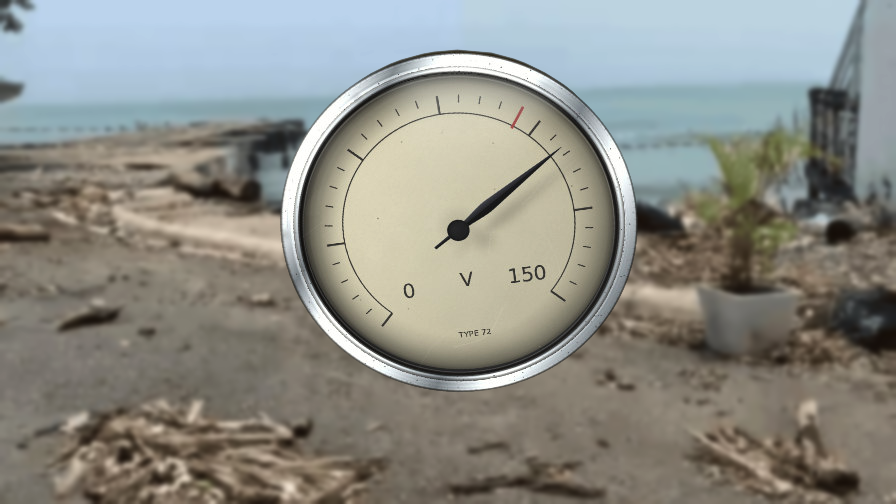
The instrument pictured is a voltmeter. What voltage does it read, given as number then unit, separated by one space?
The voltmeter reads 107.5 V
